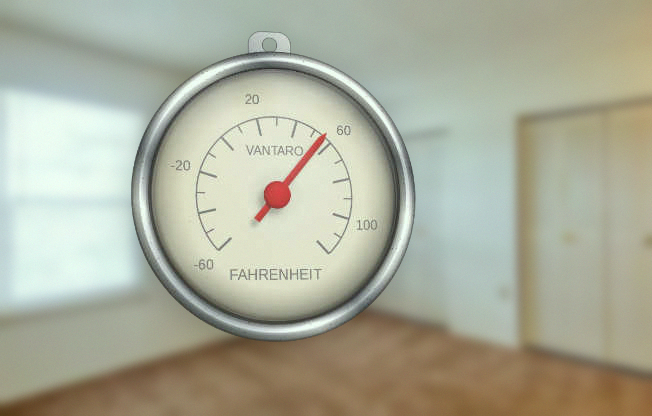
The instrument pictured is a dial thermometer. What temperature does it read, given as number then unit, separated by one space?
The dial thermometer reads 55 °F
